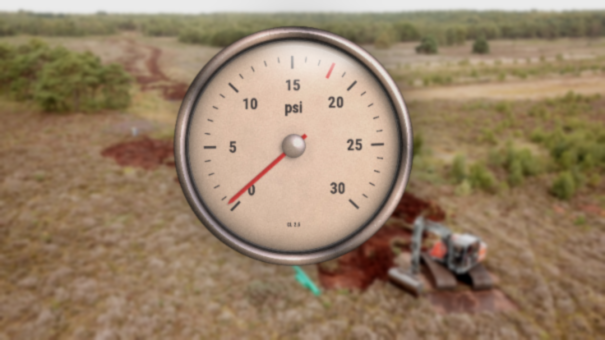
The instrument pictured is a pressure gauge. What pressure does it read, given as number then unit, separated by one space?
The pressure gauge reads 0.5 psi
